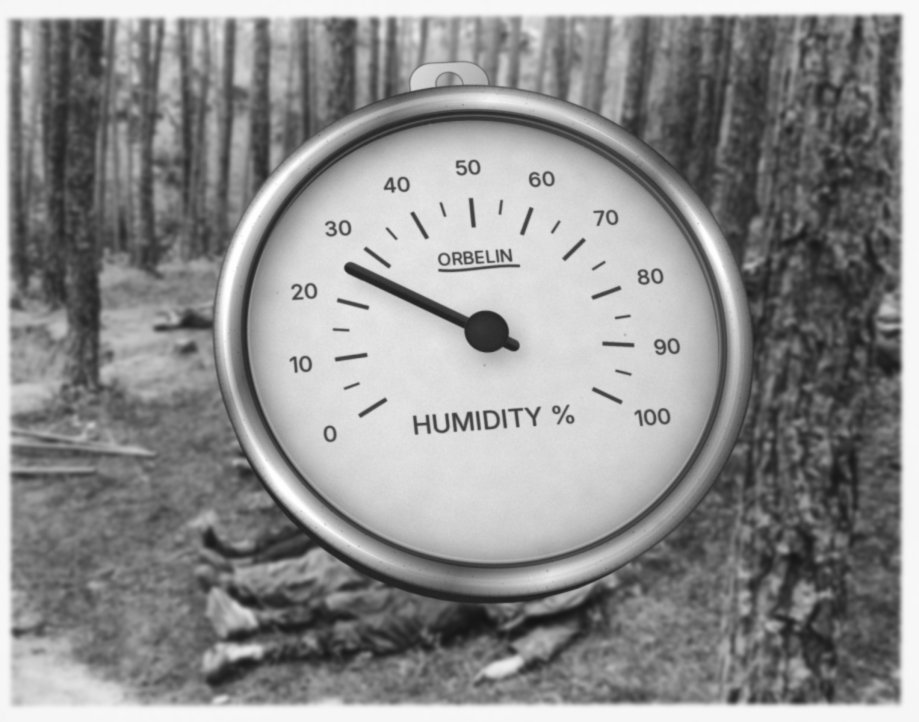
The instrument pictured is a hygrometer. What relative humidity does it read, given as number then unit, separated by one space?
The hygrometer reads 25 %
